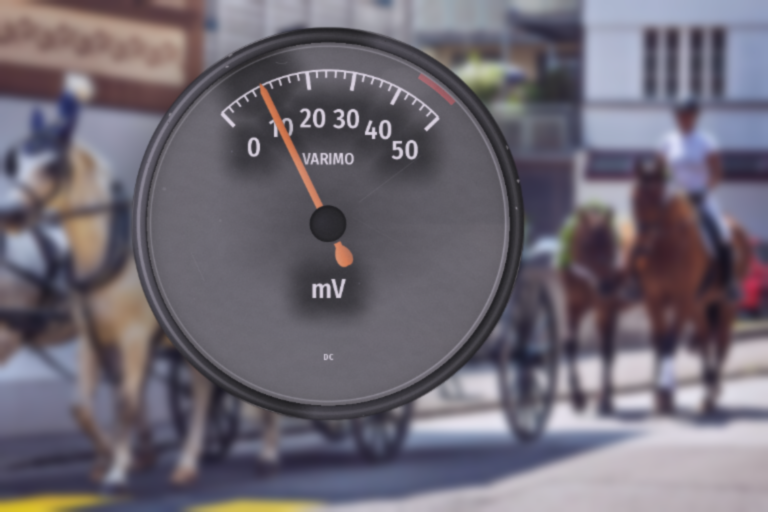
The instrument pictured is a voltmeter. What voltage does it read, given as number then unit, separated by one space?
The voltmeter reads 10 mV
